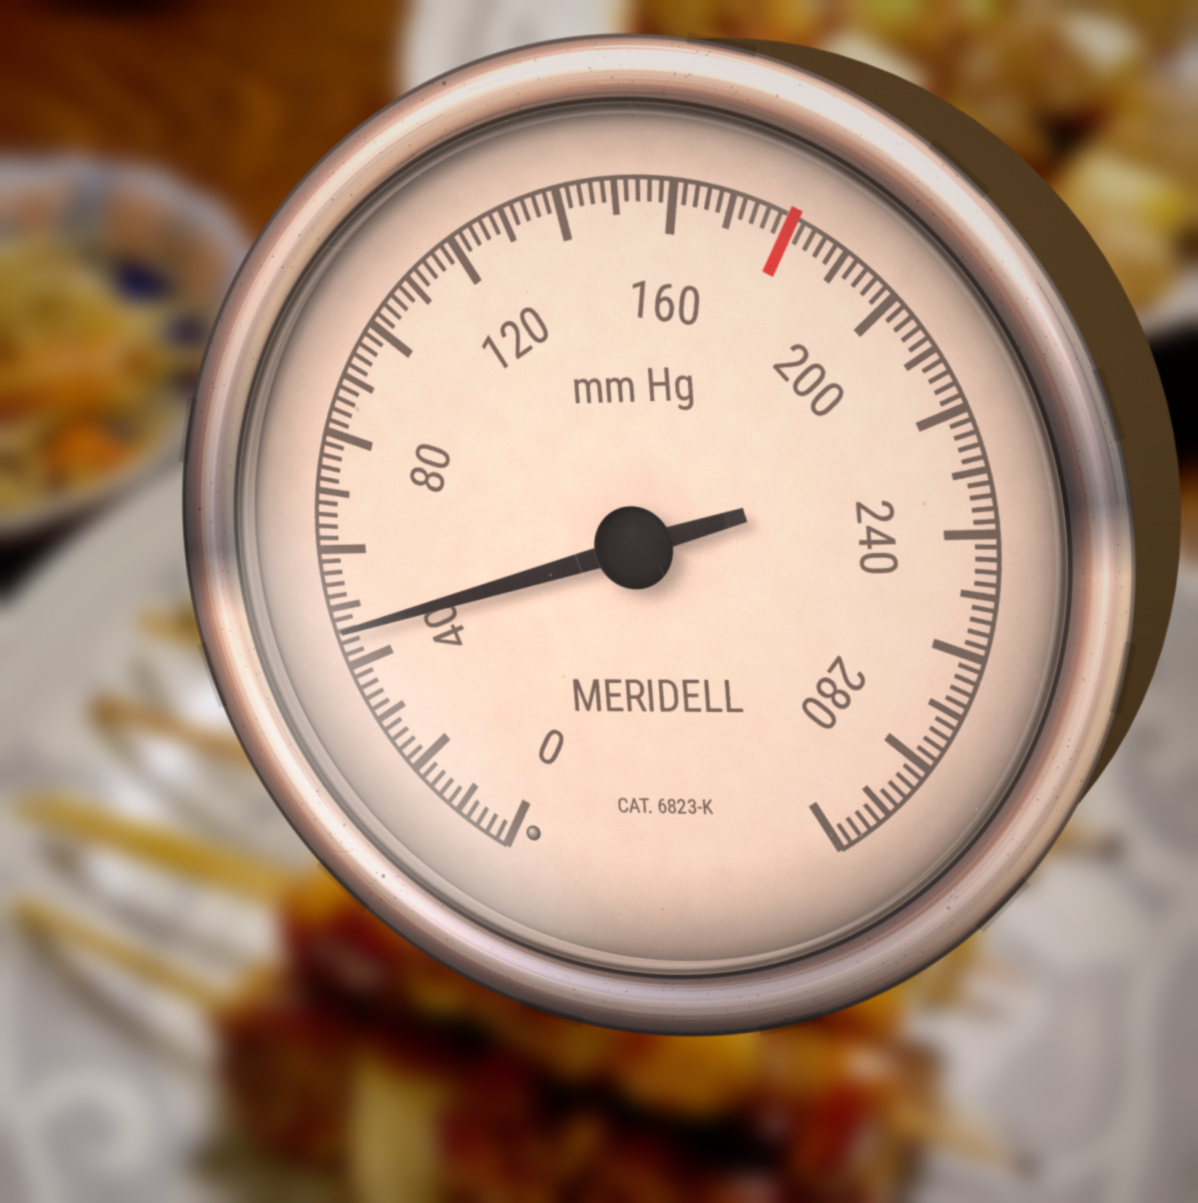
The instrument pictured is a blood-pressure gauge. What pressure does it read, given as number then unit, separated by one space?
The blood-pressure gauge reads 46 mmHg
